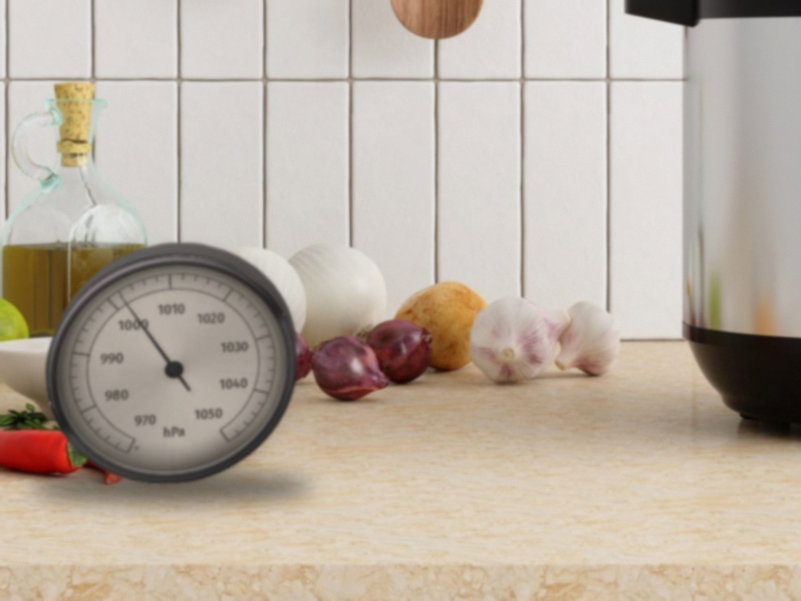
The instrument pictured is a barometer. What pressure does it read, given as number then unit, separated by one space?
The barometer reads 1002 hPa
